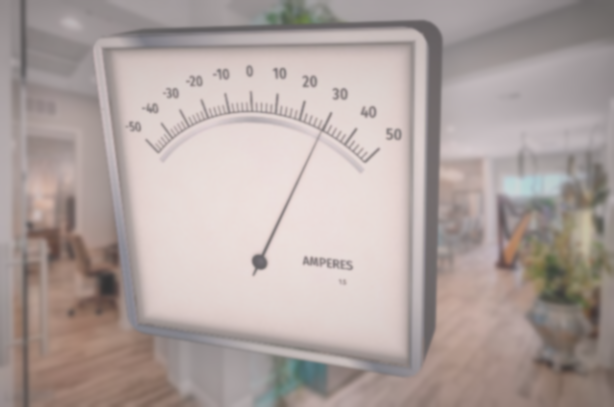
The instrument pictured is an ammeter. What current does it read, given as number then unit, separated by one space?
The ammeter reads 30 A
